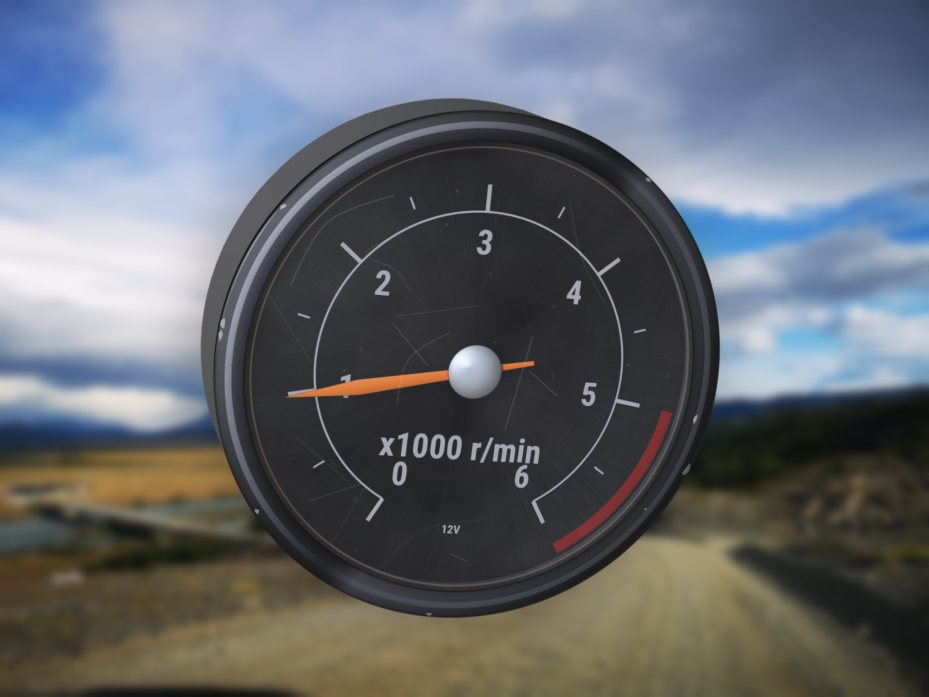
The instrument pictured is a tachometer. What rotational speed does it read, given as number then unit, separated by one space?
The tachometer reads 1000 rpm
